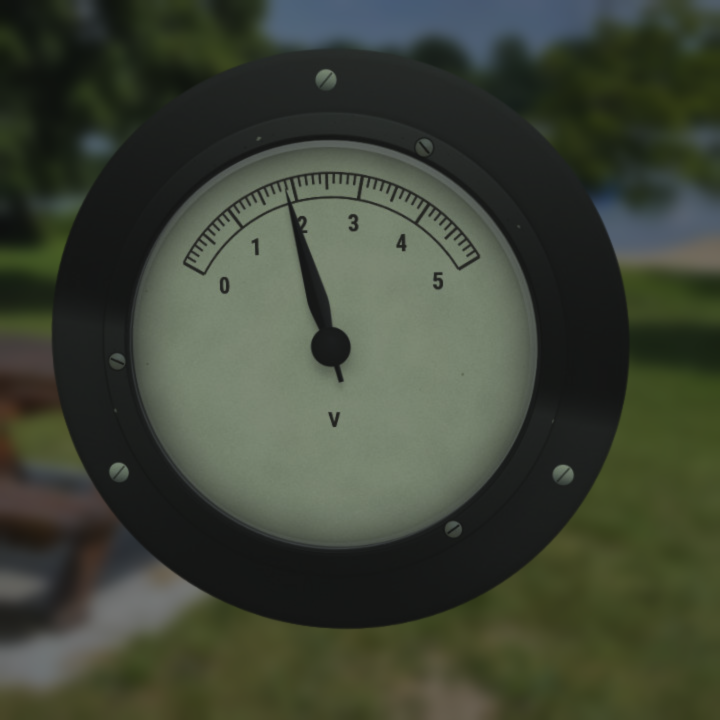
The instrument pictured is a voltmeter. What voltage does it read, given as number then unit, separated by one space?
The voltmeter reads 1.9 V
